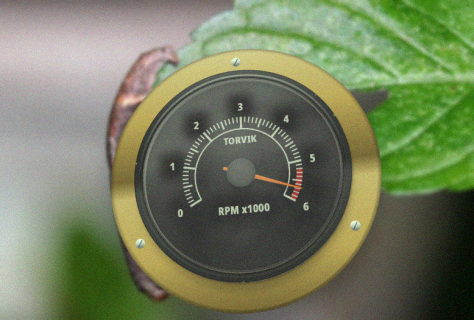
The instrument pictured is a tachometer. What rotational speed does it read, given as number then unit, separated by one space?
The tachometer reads 5700 rpm
